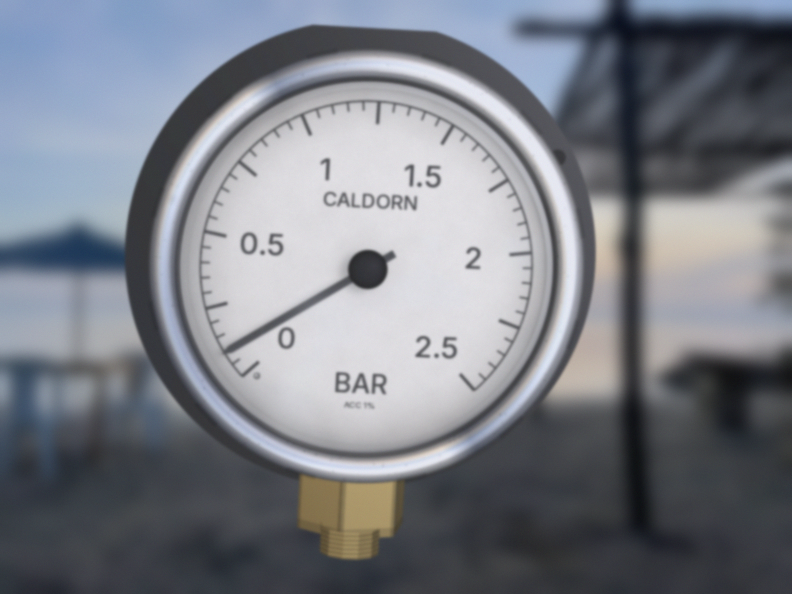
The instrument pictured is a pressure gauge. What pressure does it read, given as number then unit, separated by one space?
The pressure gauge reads 0.1 bar
